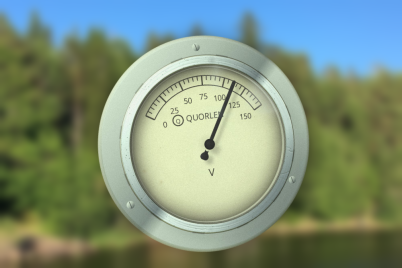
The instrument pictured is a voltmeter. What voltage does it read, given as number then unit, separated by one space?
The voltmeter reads 110 V
